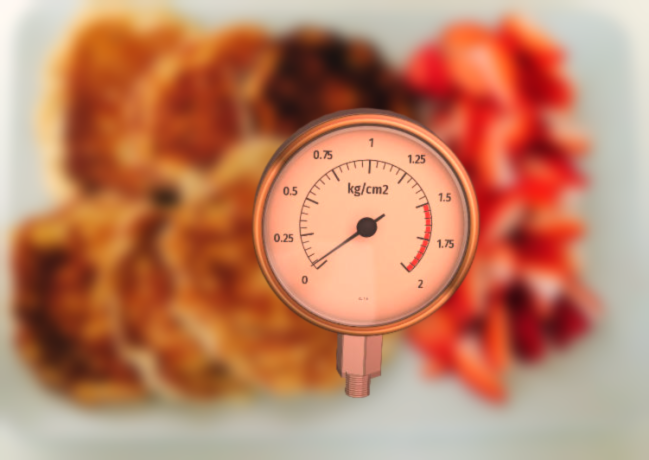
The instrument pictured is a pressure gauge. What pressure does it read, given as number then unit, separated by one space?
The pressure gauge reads 0.05 kg/cm²
